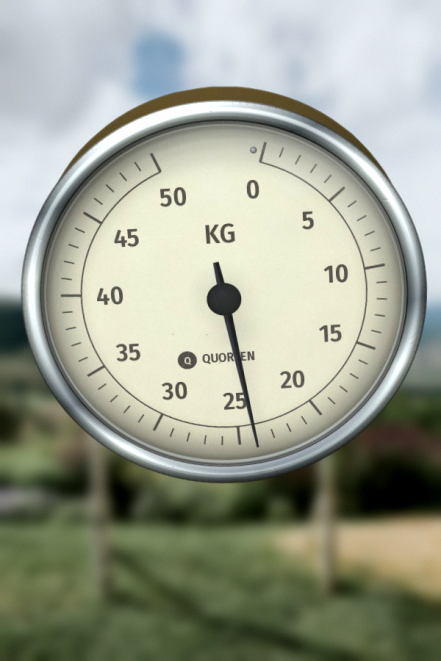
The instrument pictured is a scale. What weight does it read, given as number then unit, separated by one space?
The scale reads 24 kg
